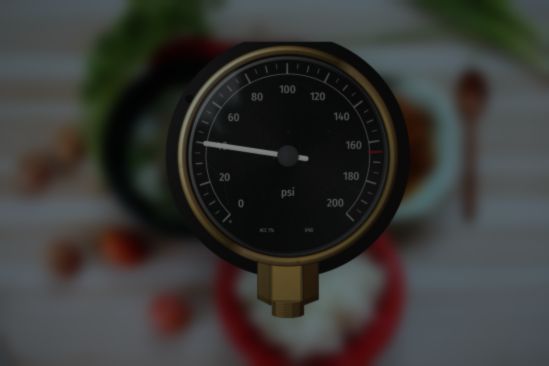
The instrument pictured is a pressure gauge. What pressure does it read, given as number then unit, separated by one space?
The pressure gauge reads 40 psi
